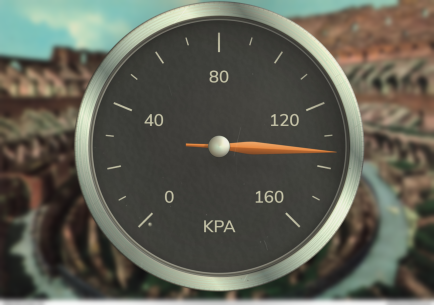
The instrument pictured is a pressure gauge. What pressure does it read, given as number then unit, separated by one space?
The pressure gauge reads 135 kPa
